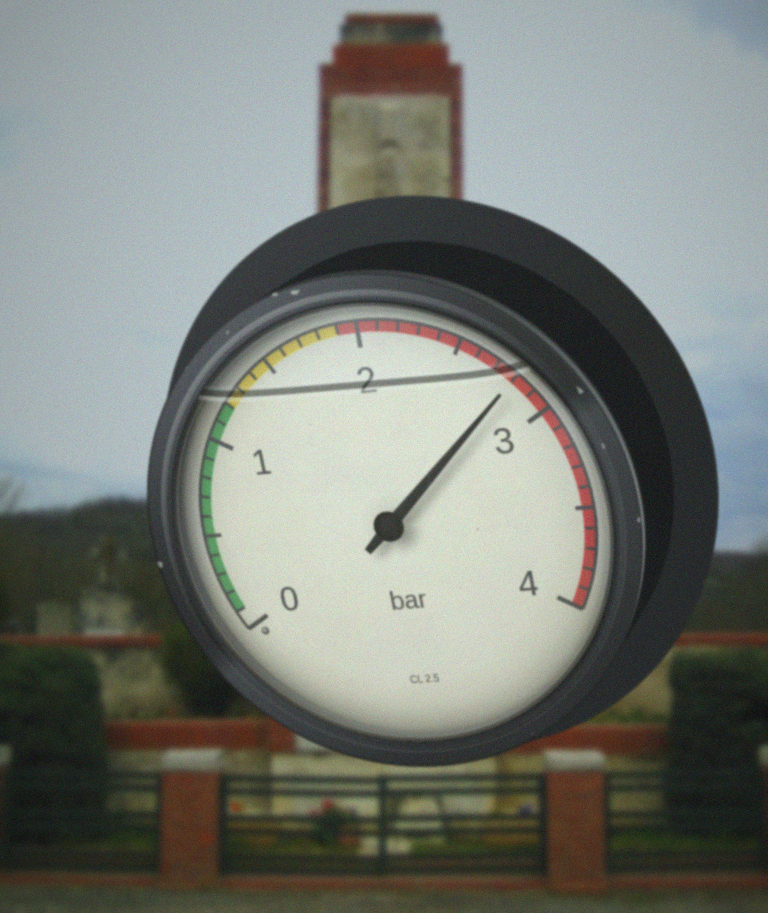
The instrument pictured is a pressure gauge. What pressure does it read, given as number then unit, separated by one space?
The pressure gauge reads 2.8 bar
